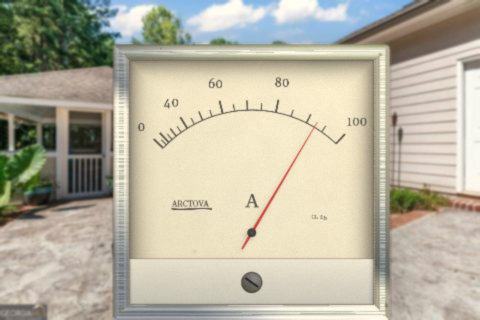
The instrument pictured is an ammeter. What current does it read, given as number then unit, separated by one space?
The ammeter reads 92.5 A
